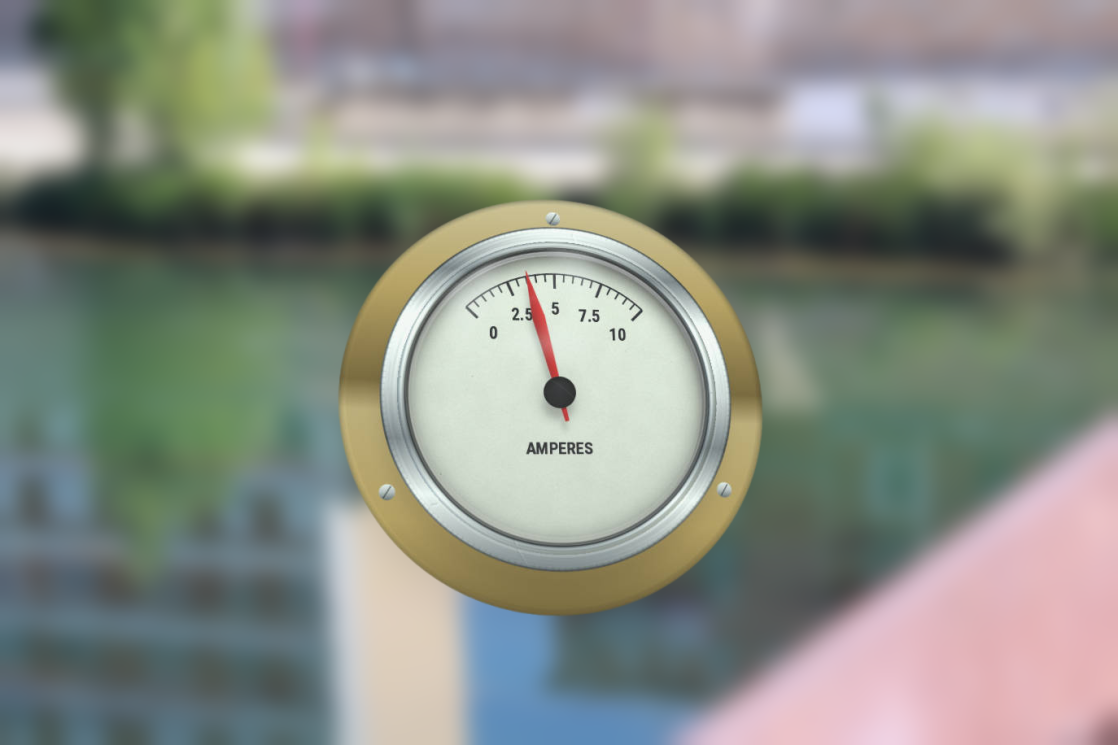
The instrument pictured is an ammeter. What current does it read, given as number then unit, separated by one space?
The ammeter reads 3.5 A
